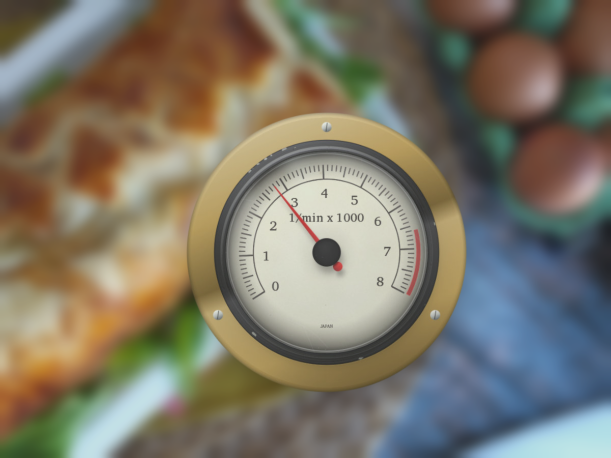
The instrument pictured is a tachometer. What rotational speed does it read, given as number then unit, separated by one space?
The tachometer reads 2800 rpm
